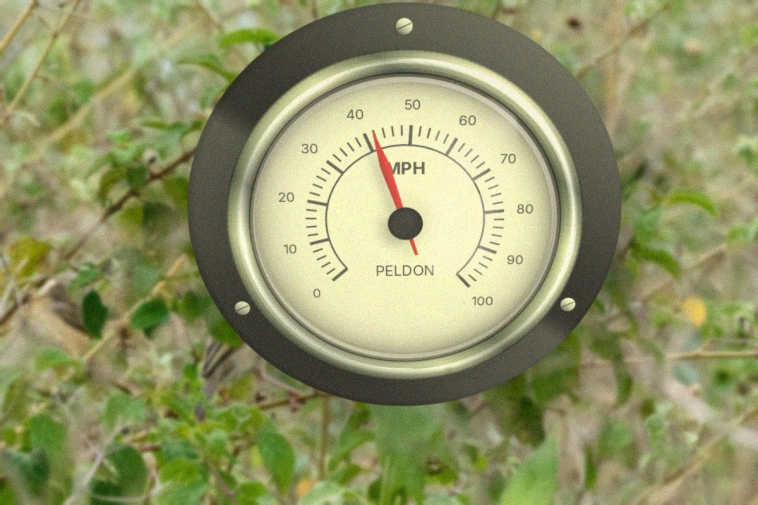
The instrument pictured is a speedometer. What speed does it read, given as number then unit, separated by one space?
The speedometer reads 42 mph
